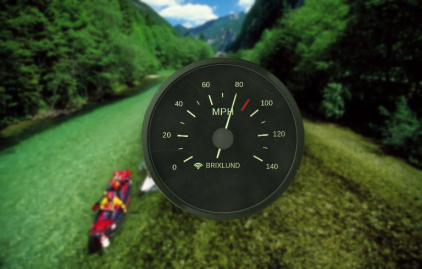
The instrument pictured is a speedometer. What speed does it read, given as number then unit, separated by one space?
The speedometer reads 80 mph
